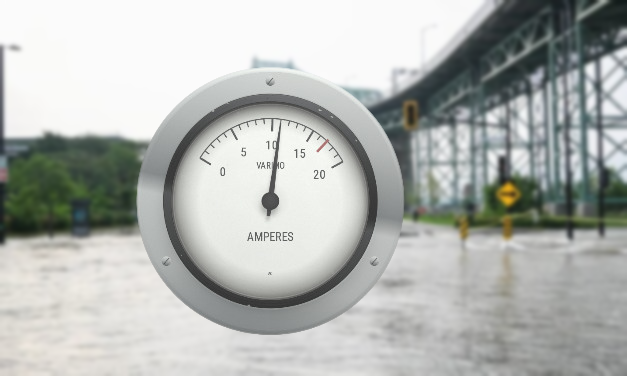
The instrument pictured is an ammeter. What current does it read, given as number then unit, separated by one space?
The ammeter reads 11 A
